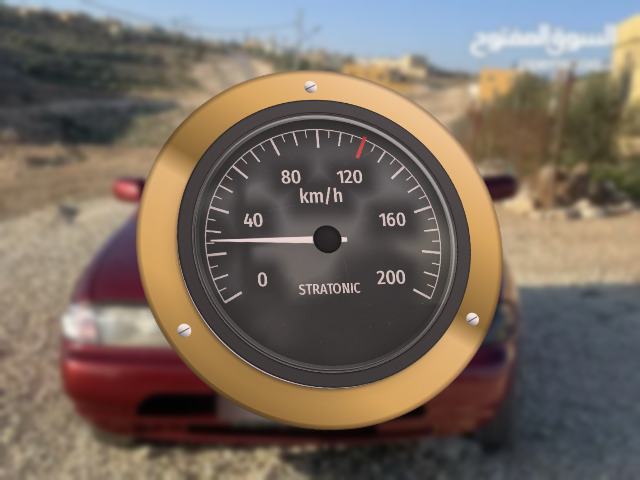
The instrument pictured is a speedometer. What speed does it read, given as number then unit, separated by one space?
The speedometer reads 25 km/h
